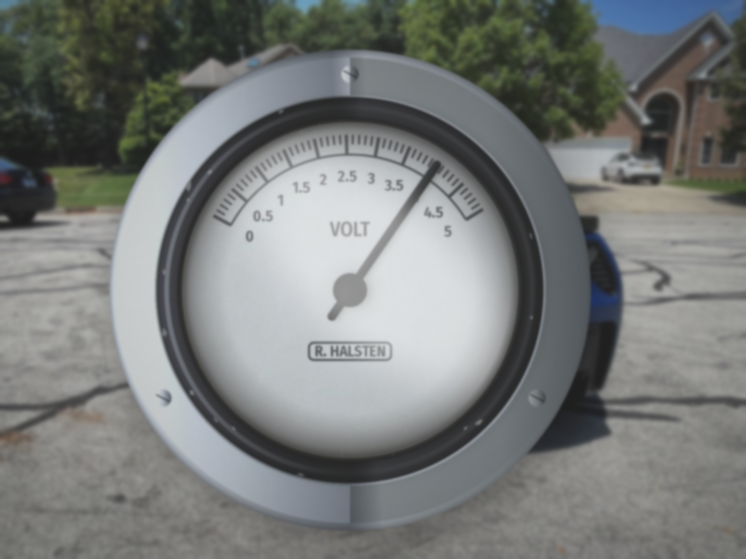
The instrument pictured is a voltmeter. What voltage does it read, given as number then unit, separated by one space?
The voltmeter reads 4 V
